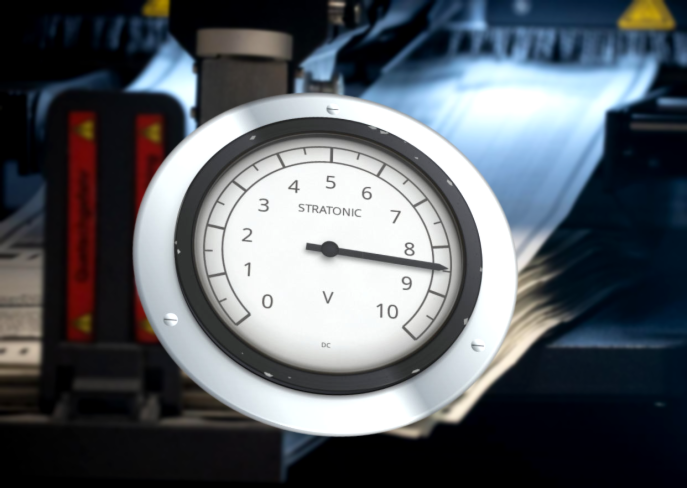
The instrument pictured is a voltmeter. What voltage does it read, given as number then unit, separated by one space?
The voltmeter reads 8.5 V
